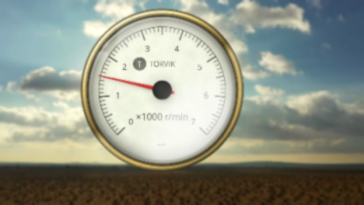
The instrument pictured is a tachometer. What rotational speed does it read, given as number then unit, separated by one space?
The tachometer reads 1500 rpm
